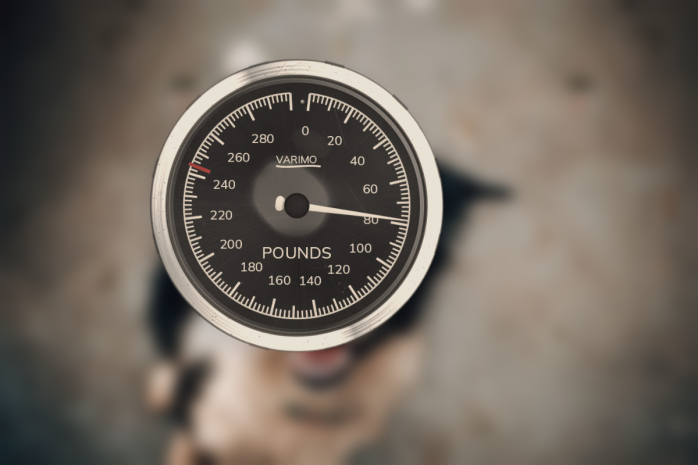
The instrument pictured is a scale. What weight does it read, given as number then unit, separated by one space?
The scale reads 78 lb
